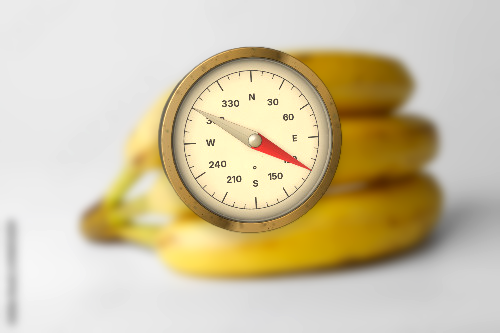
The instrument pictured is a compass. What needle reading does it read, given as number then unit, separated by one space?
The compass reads 120 °
